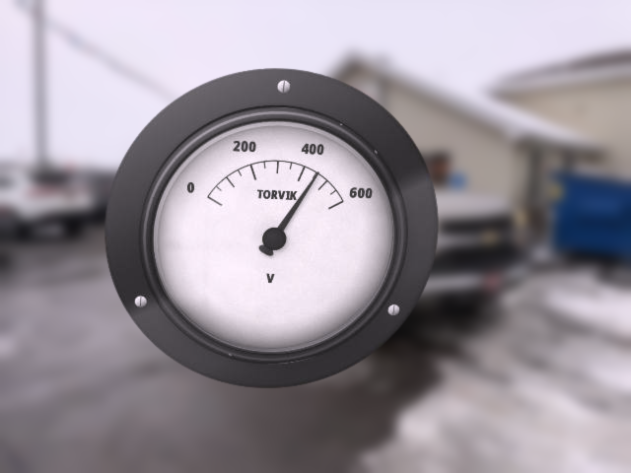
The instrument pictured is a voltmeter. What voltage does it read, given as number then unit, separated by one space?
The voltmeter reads 450 V
